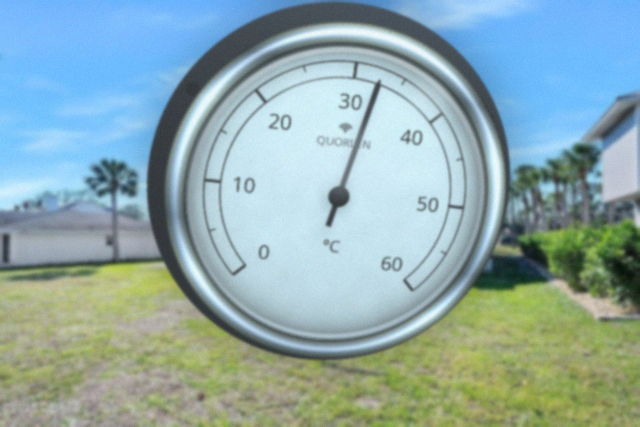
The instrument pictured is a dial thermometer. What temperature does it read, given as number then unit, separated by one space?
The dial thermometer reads 32.5 °C
